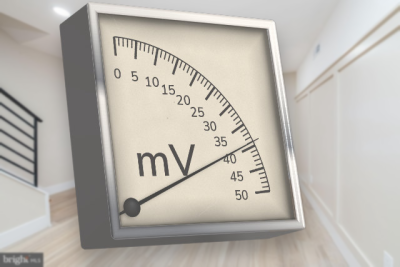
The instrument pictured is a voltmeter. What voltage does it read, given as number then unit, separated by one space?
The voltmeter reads 39 mV
